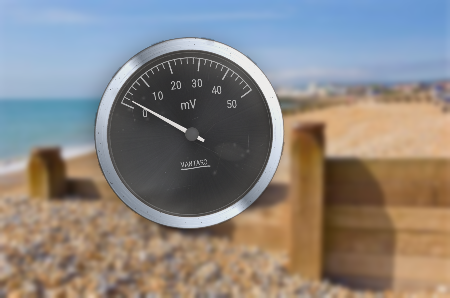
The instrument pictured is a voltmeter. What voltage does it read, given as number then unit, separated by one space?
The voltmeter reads 2 mV
